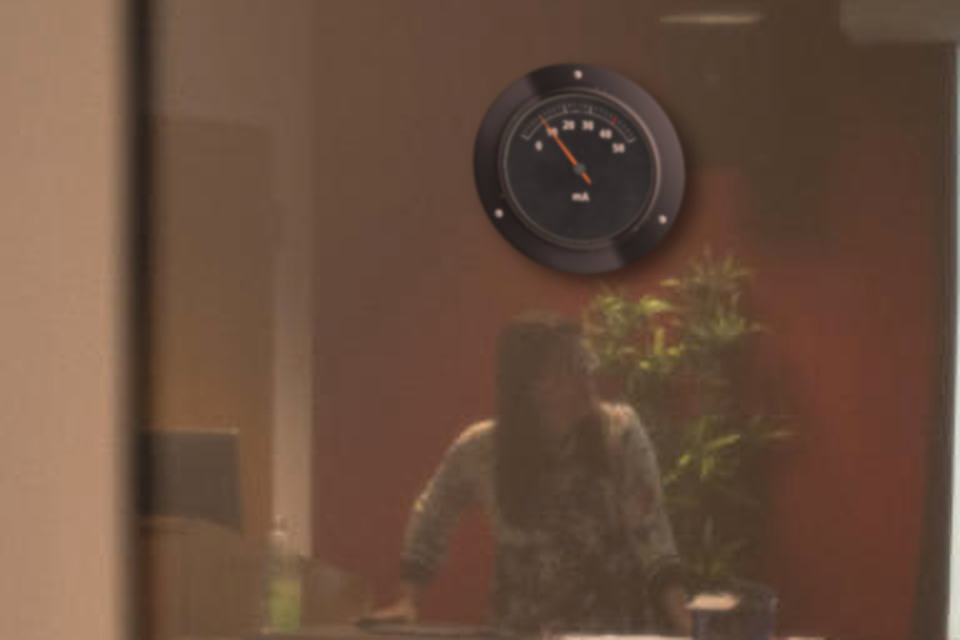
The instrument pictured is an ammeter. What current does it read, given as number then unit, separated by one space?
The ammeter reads 10 mA
